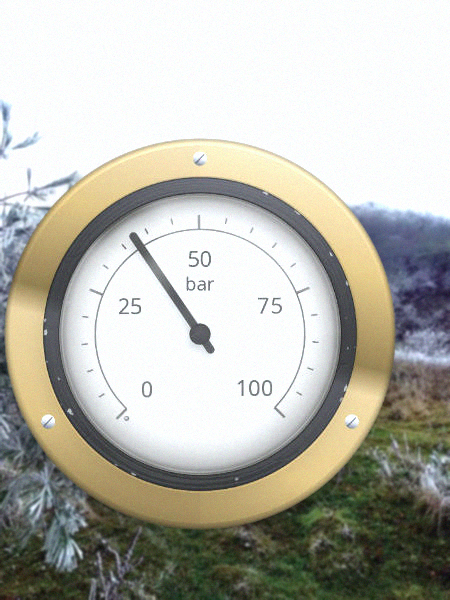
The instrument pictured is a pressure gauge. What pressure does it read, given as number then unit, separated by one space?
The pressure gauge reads 37.5 bar
